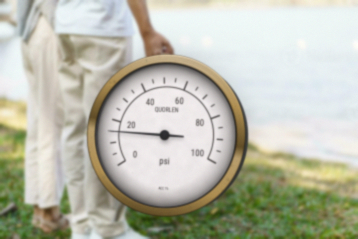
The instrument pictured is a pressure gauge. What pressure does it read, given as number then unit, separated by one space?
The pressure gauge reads 15 psi
